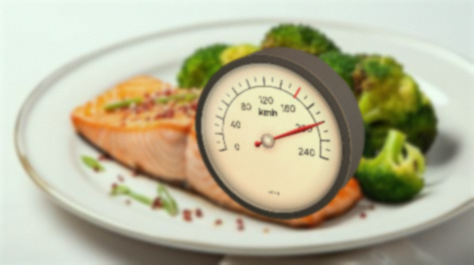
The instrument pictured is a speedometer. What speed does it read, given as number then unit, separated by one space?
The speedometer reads 200 km/h
